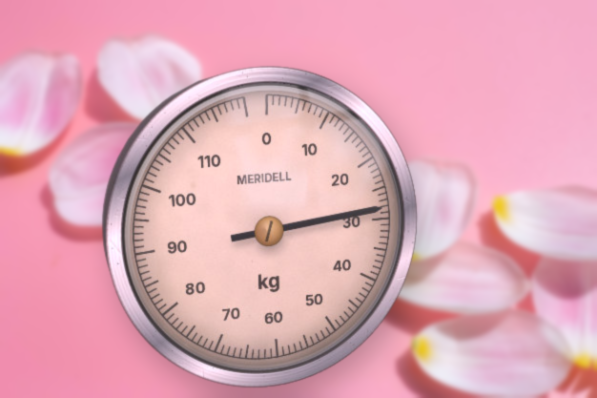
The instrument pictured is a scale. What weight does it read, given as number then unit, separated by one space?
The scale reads 28 kg
